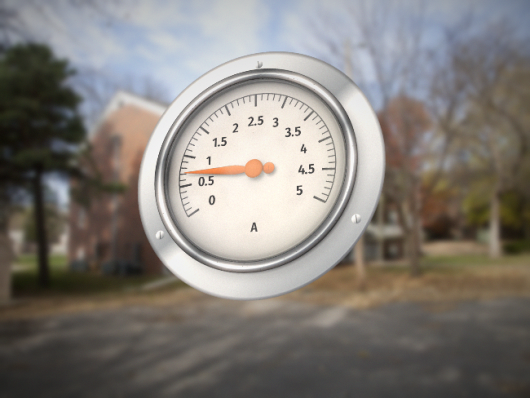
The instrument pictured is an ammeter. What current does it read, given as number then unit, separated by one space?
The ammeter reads 0.7 A
